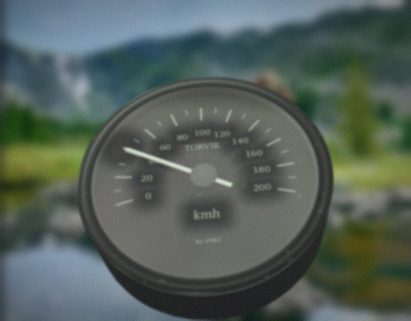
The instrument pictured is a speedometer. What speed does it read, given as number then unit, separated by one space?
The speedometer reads 40 km/h
